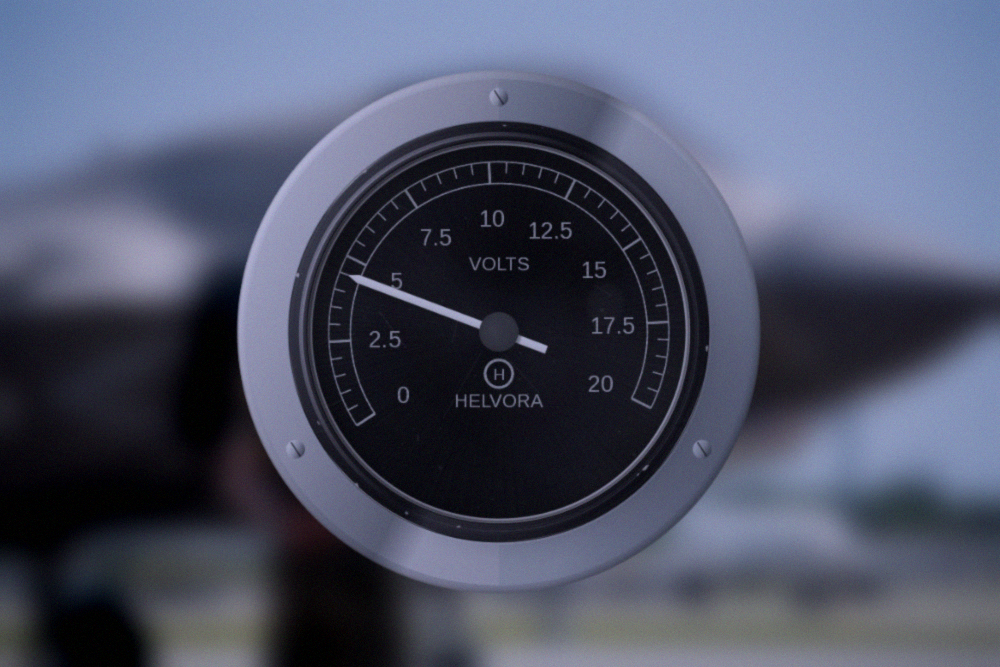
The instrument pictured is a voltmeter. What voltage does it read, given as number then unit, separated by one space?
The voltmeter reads 4.5 V
